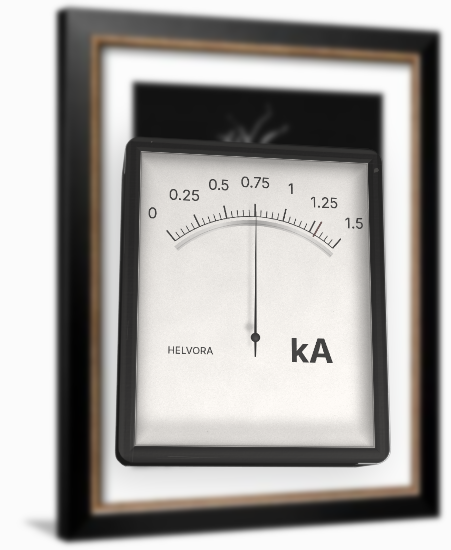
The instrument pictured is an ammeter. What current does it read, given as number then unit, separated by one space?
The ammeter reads 0.75 kA
